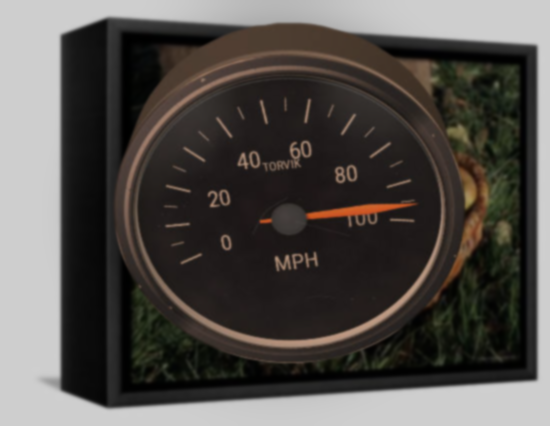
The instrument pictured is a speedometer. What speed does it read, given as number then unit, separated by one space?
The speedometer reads 95 mph
